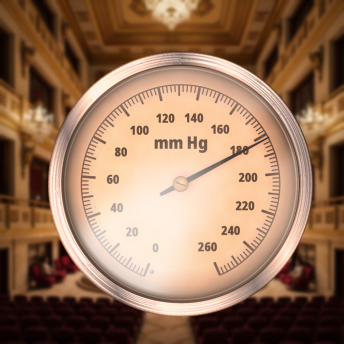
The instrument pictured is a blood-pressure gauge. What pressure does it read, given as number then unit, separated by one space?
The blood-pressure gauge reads 182 mmHg
